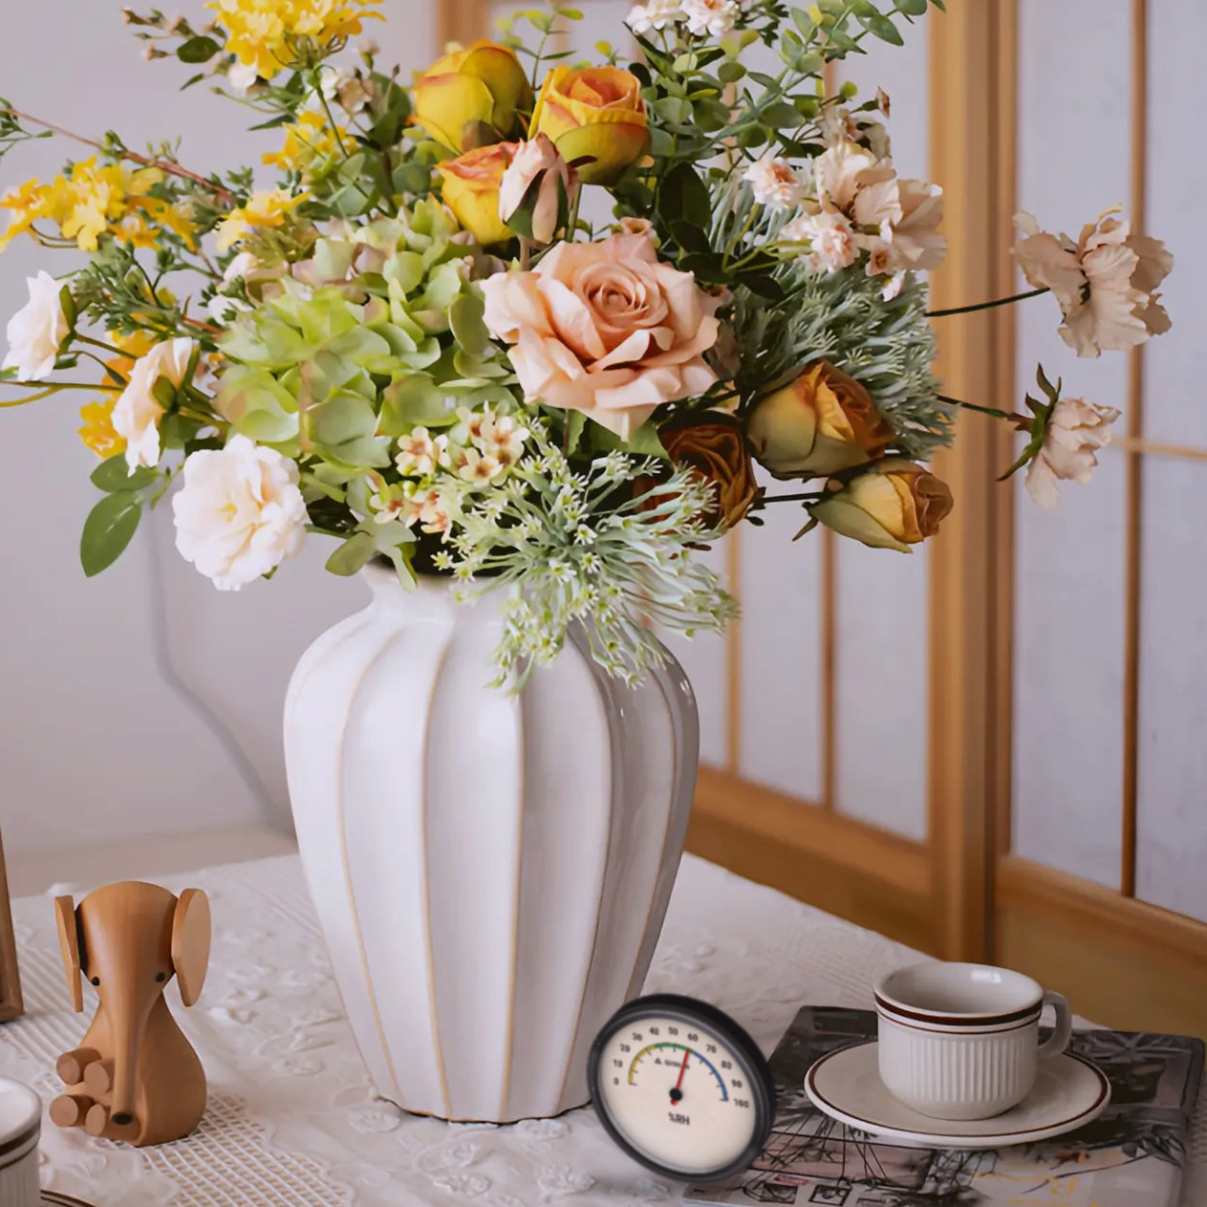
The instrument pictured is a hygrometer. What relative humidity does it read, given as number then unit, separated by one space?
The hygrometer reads 60 %
